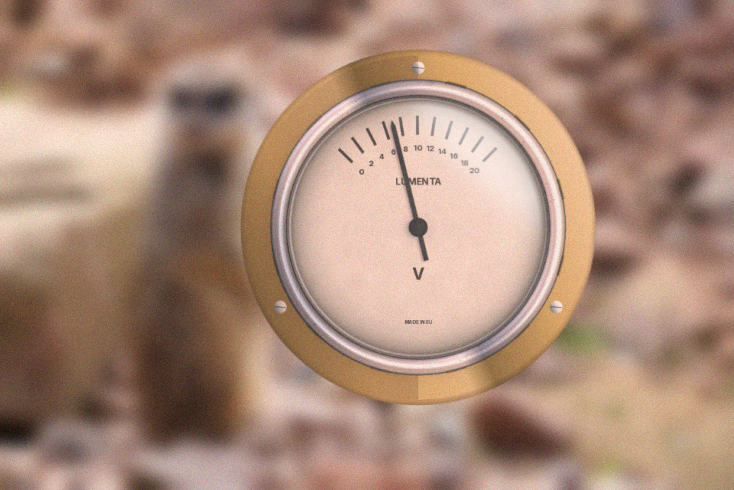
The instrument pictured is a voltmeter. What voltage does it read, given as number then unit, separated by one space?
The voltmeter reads 7 V
